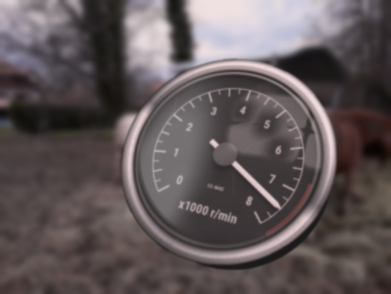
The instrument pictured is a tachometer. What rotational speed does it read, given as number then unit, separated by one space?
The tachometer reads 7500 rpm
